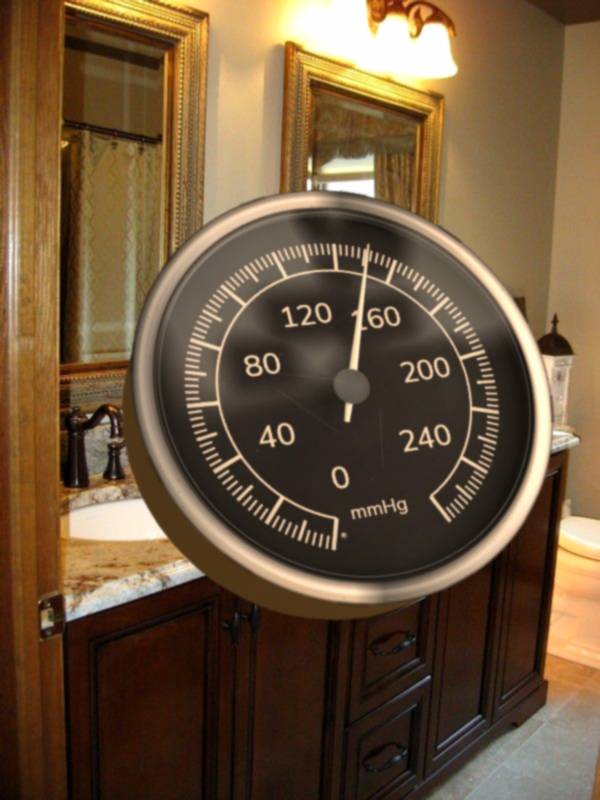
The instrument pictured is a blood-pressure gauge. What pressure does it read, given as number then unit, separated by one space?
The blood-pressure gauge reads 150 mmHg
